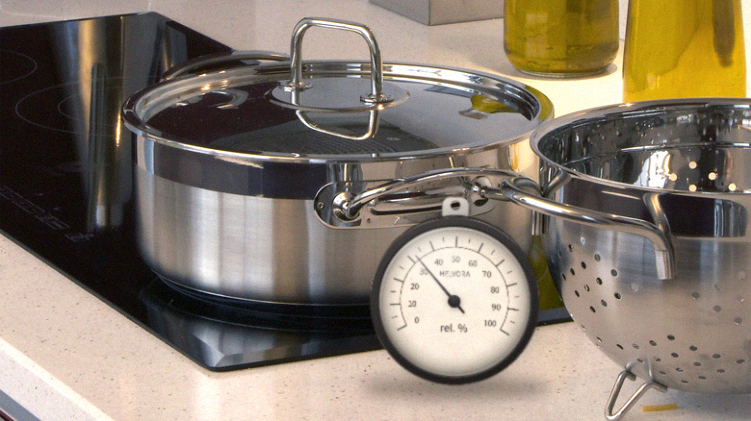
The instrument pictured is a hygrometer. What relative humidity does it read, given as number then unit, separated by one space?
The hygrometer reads 32.5 %
